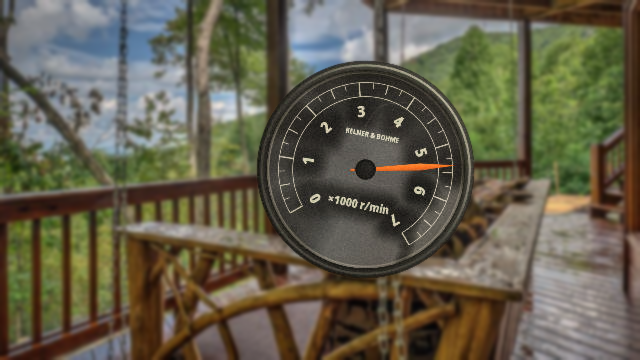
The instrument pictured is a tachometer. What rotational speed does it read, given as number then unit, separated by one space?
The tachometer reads 5375 rpm
